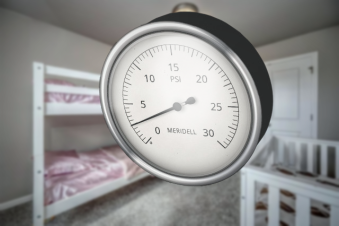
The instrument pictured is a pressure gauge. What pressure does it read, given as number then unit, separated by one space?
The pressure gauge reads 2.5 psi
